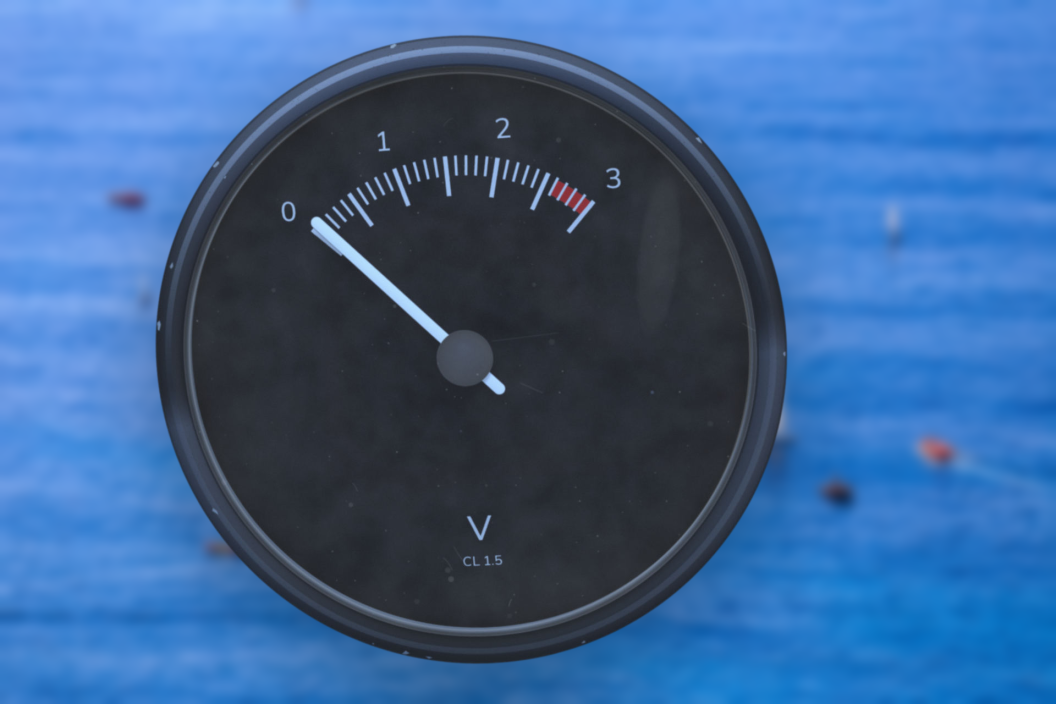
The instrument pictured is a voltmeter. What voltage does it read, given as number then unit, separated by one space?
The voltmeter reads 0.1 V
